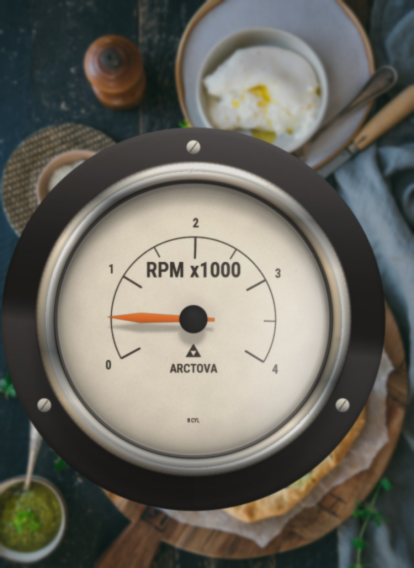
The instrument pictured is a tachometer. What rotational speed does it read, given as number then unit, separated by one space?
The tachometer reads 500 rpm
